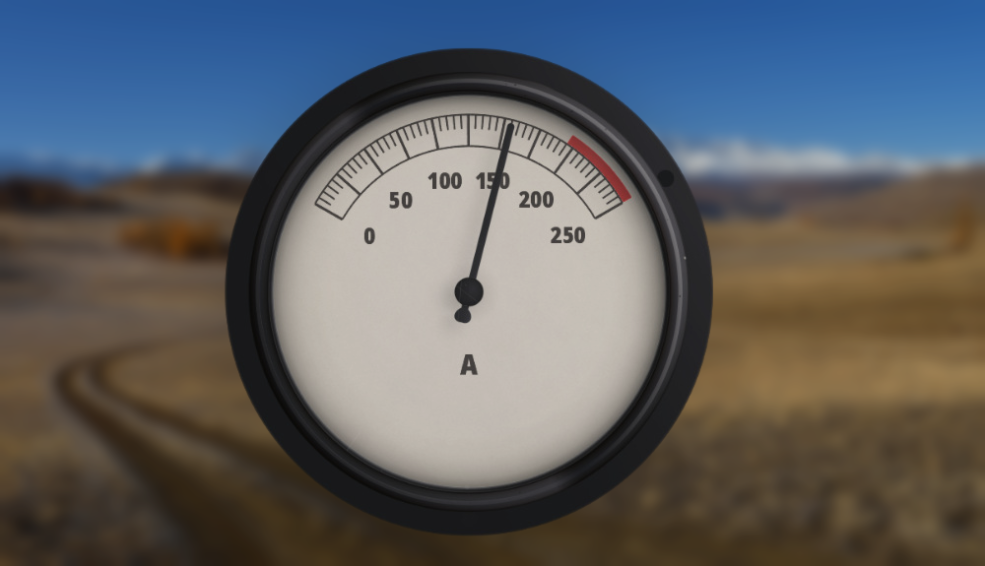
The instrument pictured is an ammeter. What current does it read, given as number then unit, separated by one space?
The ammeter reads 155 A
